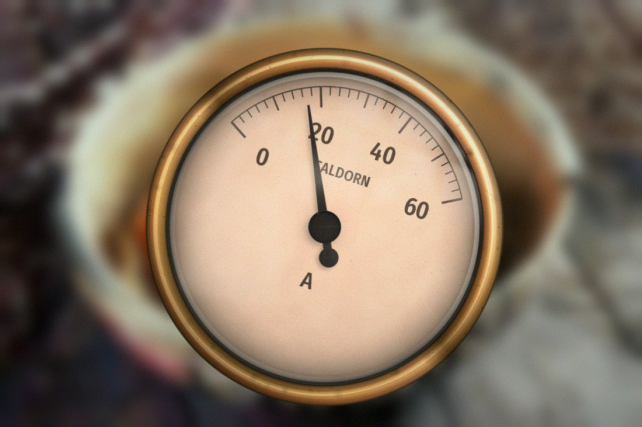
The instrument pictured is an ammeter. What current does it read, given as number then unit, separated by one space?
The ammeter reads 17 A
